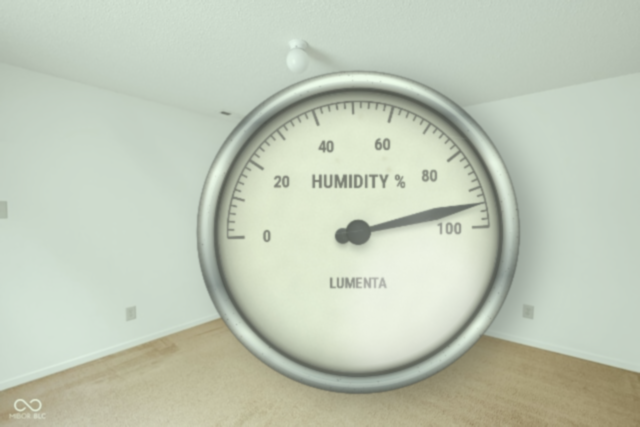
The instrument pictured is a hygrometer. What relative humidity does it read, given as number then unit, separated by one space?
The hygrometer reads 94 %
